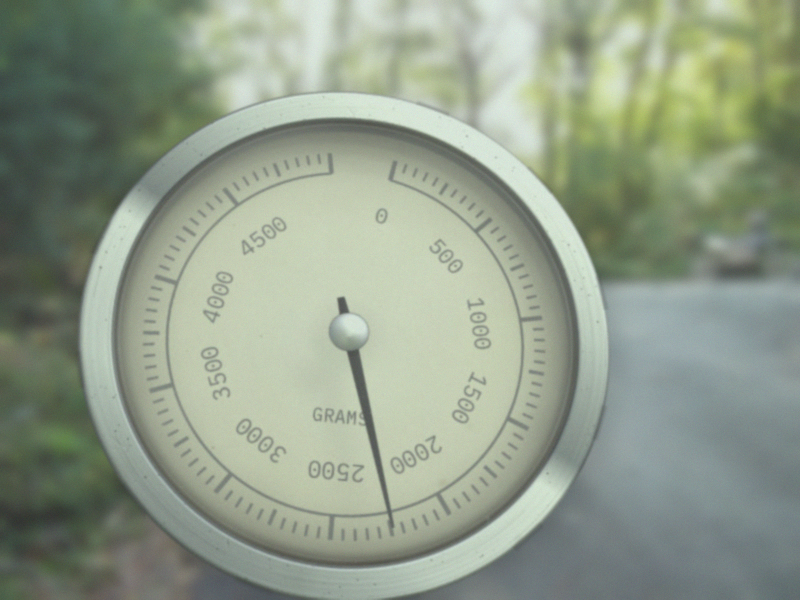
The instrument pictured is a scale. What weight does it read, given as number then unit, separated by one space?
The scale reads 2250 g
